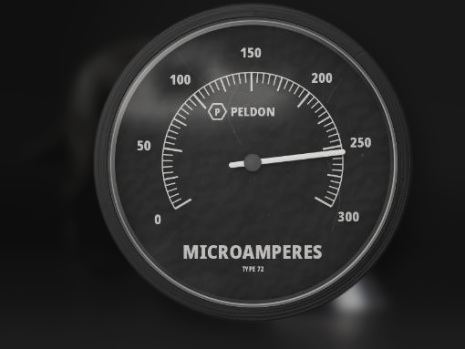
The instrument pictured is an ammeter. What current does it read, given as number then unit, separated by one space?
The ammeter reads 255 µA
